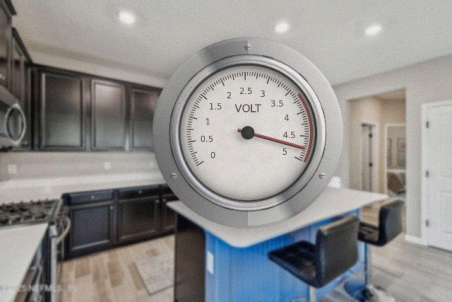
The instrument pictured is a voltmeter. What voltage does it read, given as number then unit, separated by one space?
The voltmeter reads 4.75 V
